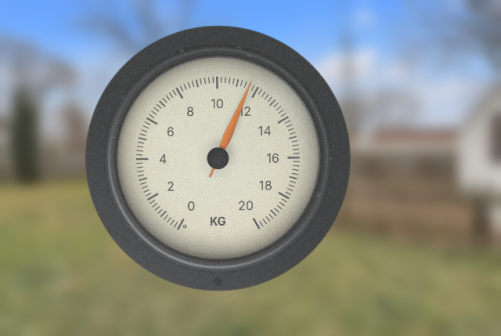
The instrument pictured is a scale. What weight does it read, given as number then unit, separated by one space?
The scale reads 11.6 kg
